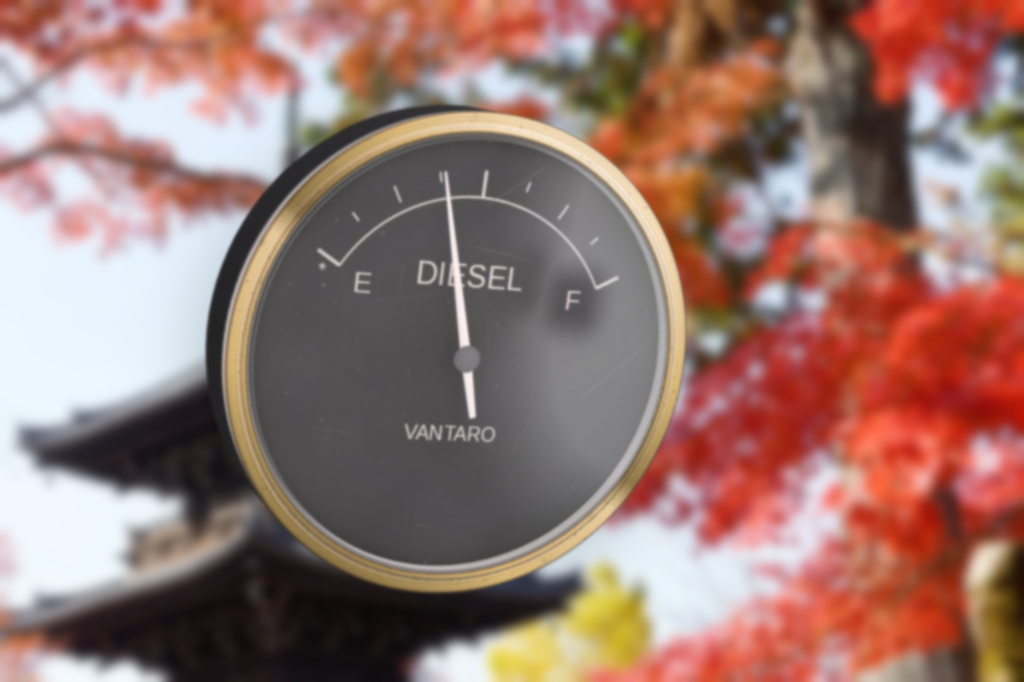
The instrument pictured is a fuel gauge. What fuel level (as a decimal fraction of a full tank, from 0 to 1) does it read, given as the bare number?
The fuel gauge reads 0.375
